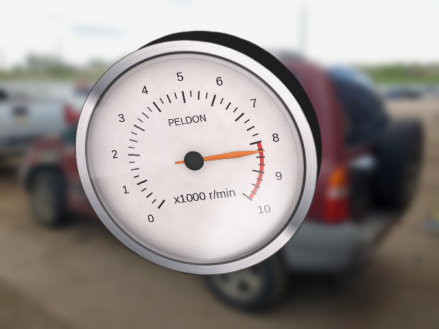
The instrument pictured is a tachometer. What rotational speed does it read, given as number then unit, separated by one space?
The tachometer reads 8250 rpm
